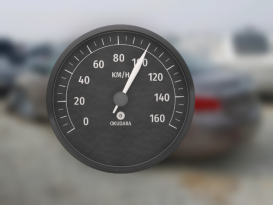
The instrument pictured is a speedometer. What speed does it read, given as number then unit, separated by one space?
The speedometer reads 100 km/h
